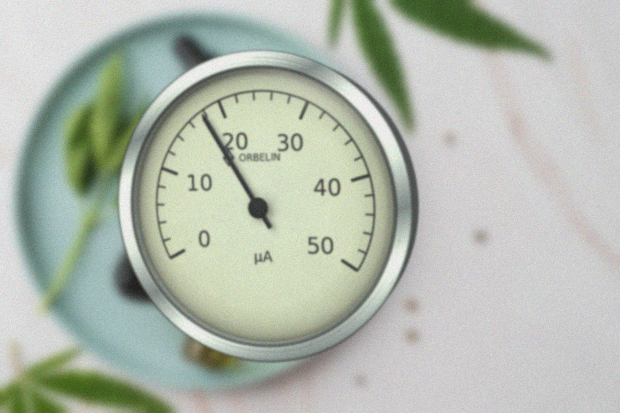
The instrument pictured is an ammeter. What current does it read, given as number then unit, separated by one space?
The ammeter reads 18 µA
